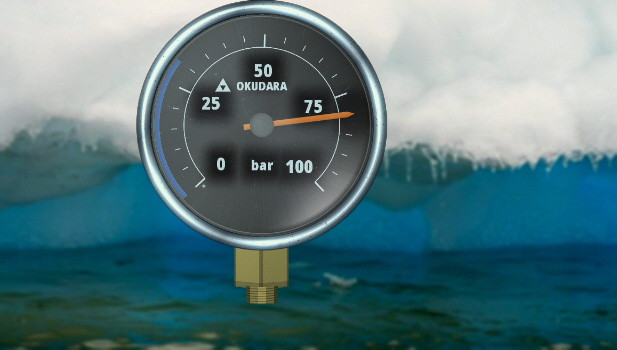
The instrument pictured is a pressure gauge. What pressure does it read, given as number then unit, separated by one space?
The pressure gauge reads 80 bar
